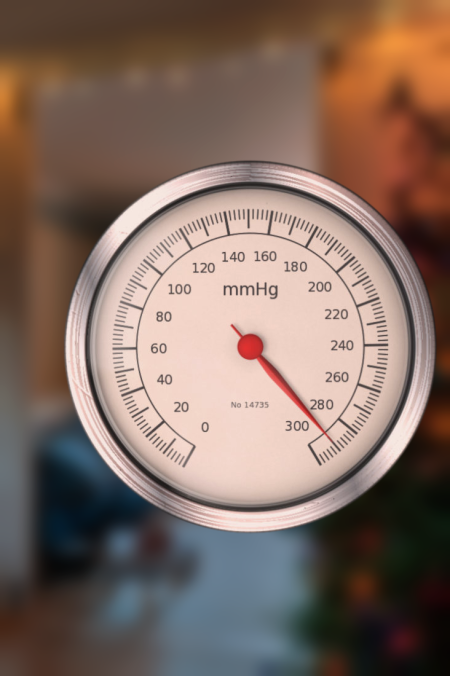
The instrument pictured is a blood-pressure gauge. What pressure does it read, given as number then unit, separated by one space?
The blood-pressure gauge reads 290 mmHg
